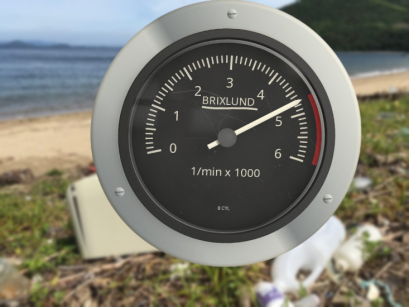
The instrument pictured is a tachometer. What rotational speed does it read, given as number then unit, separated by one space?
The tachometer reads 4700 rpm
